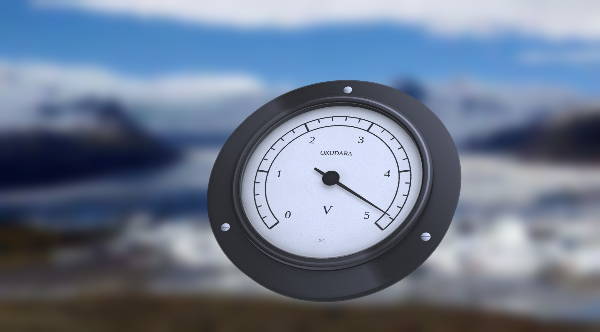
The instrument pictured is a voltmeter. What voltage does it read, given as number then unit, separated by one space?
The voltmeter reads 4.8 V
